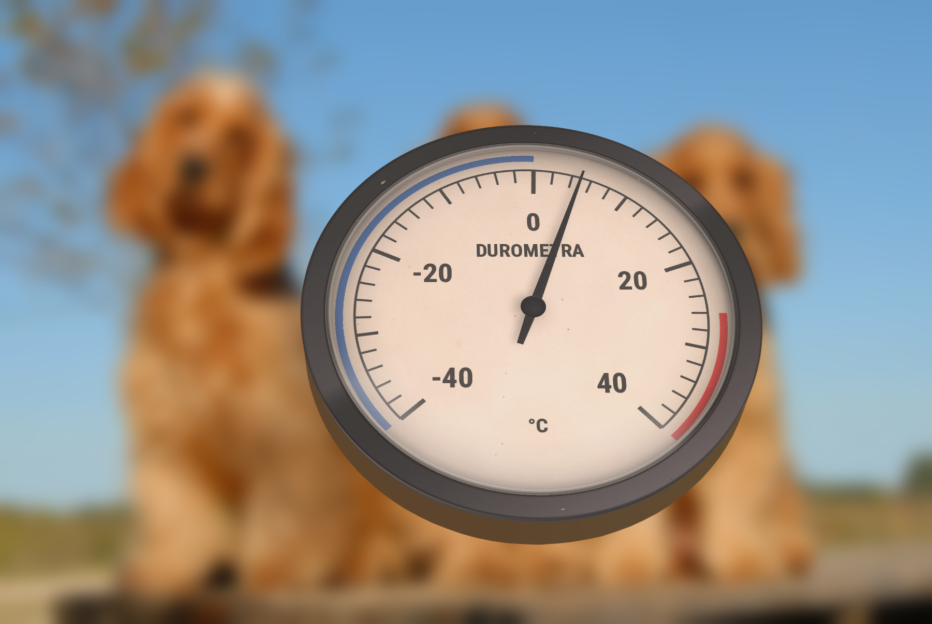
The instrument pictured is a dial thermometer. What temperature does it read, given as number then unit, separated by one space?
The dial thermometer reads 5 °C
